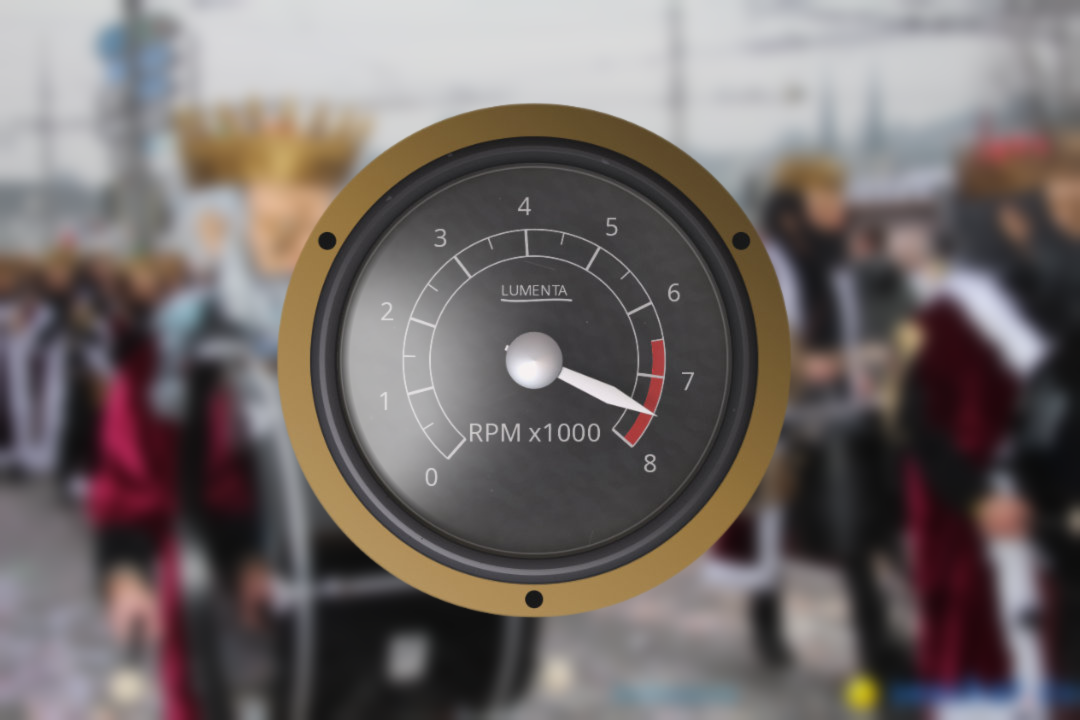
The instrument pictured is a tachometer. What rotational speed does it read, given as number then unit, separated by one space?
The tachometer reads 7500 rpm
